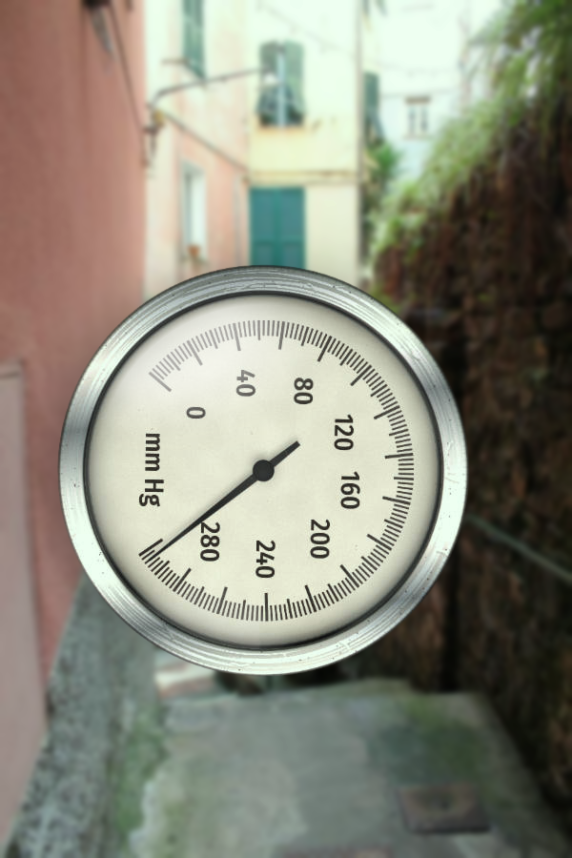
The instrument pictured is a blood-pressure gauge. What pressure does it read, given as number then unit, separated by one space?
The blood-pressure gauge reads 296 mmHg
